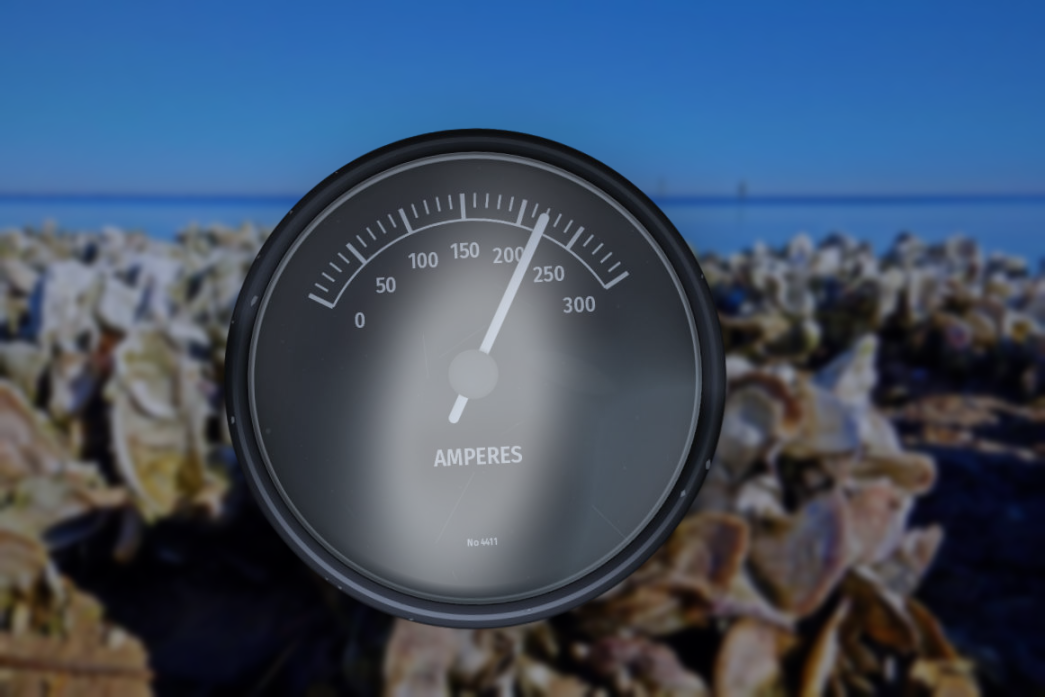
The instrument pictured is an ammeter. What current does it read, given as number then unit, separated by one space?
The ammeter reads 220 A
